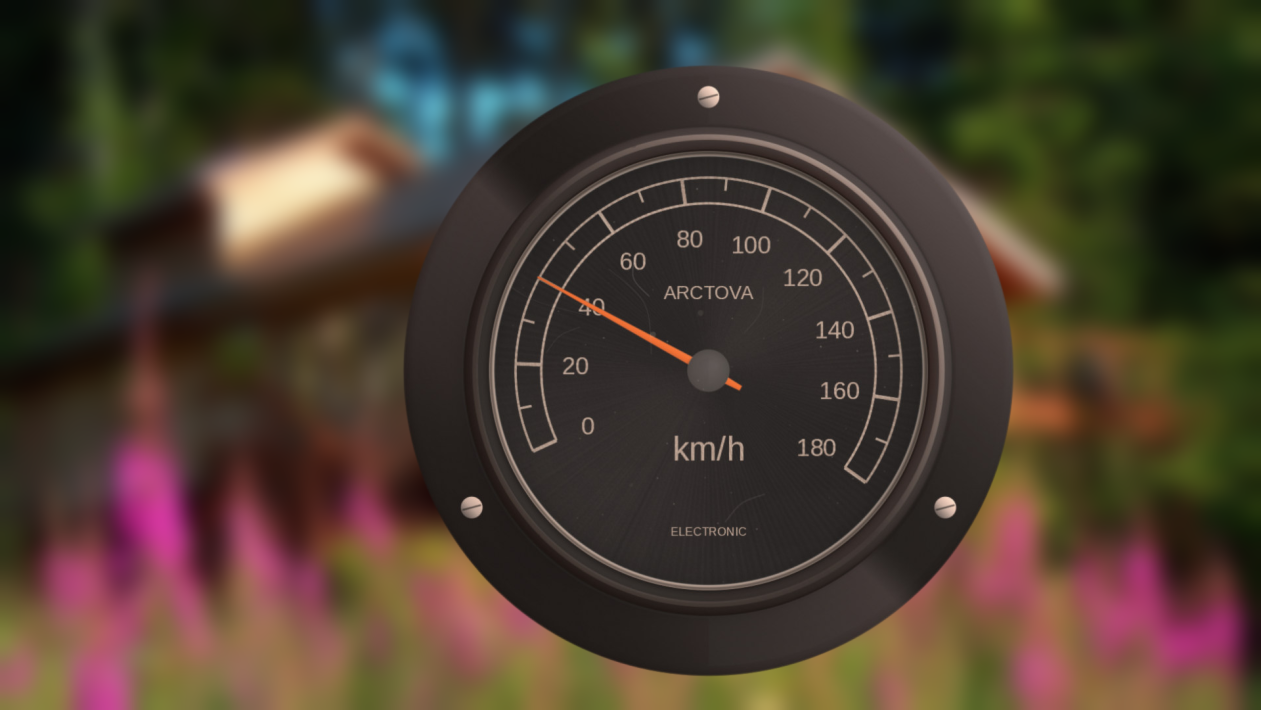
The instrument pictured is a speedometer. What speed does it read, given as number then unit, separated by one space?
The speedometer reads 40 km/h
